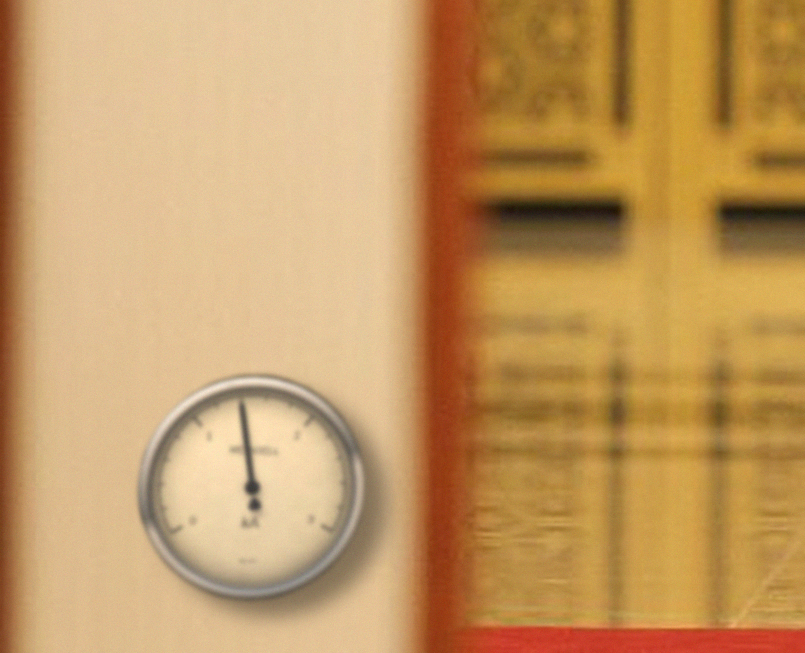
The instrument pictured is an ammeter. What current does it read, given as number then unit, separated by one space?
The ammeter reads 1.4 kA
